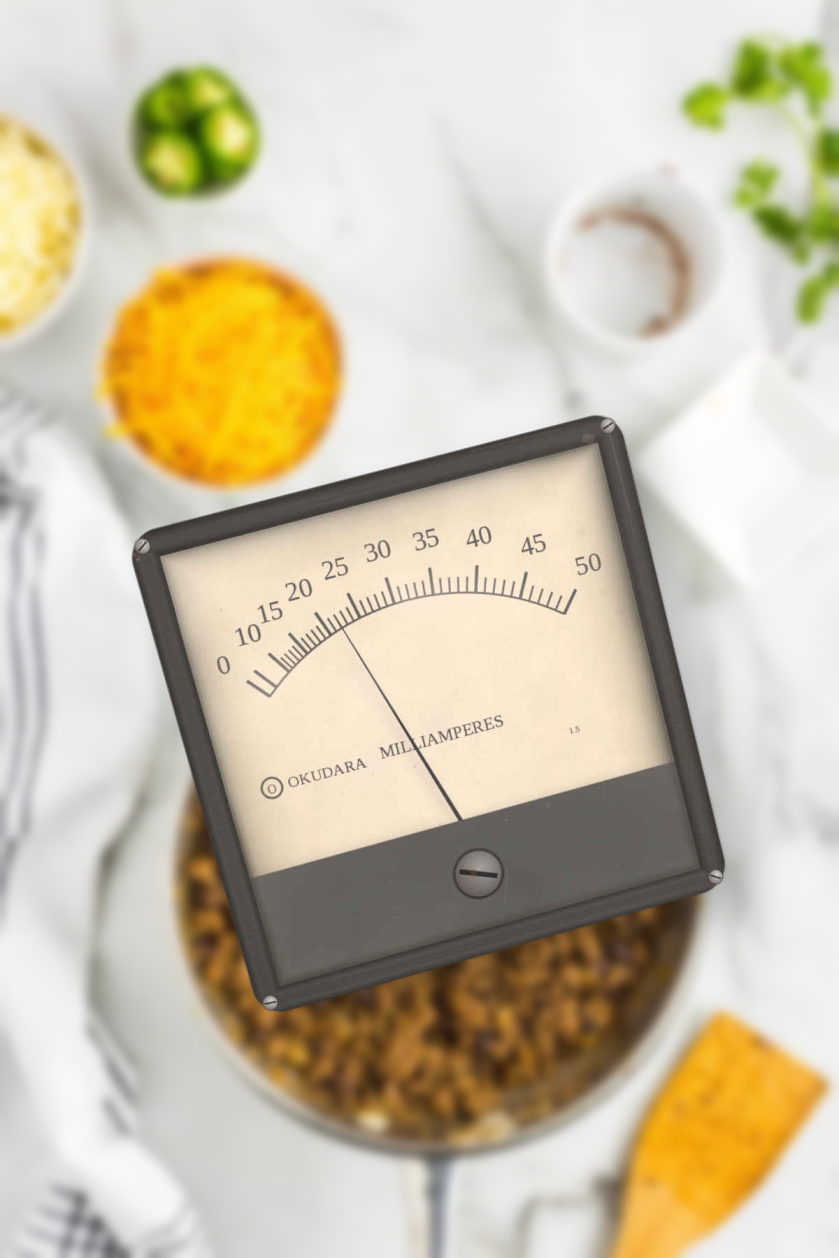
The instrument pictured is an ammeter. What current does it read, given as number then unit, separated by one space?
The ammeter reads 22 mA
